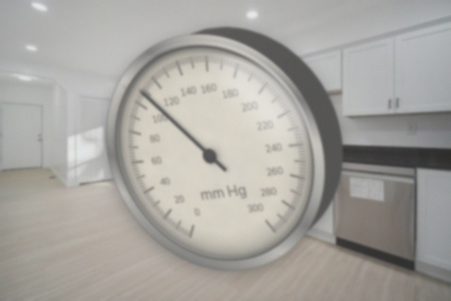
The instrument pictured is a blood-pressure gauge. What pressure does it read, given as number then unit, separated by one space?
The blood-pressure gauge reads 110 mmHg
